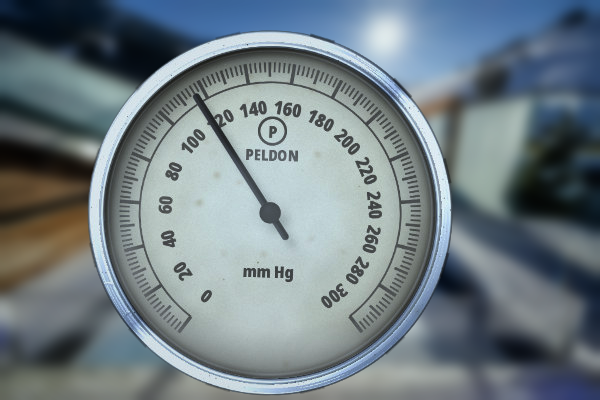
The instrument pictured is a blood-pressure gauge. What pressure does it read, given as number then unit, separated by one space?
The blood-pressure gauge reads 116 mmHg
